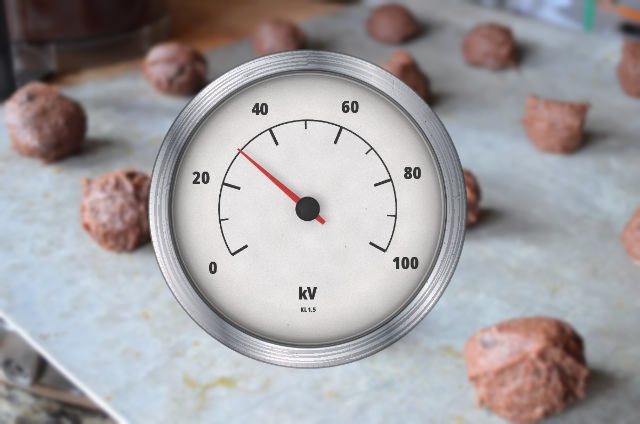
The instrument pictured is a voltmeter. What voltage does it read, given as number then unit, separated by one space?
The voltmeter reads 30 kV
